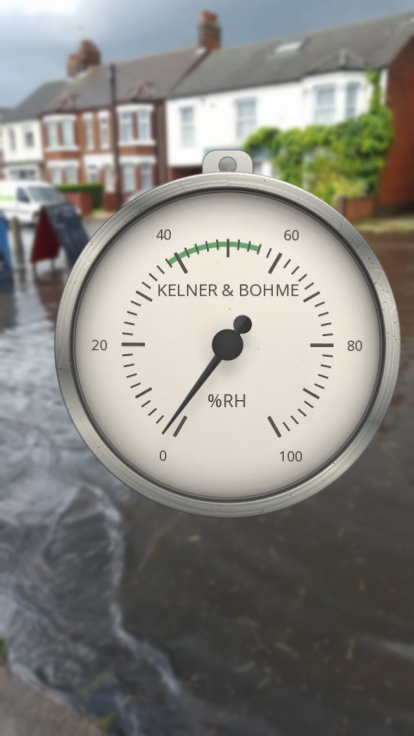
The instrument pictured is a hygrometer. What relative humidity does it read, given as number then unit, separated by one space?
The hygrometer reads 2 %
